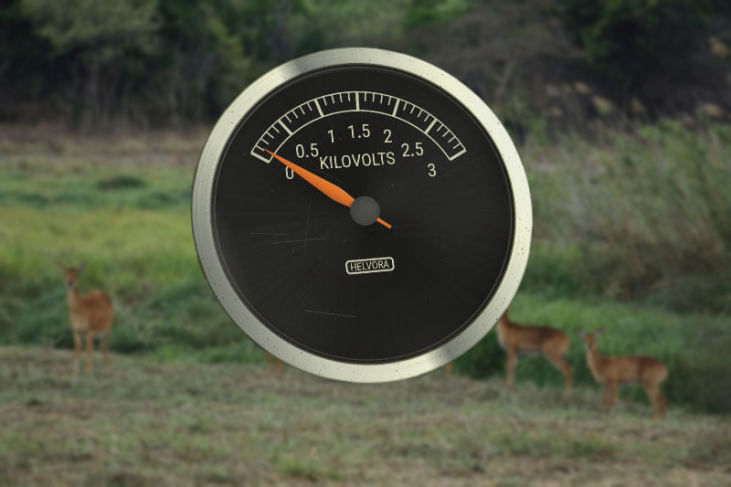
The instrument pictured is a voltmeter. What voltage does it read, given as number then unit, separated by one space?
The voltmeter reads 0.1 kV
